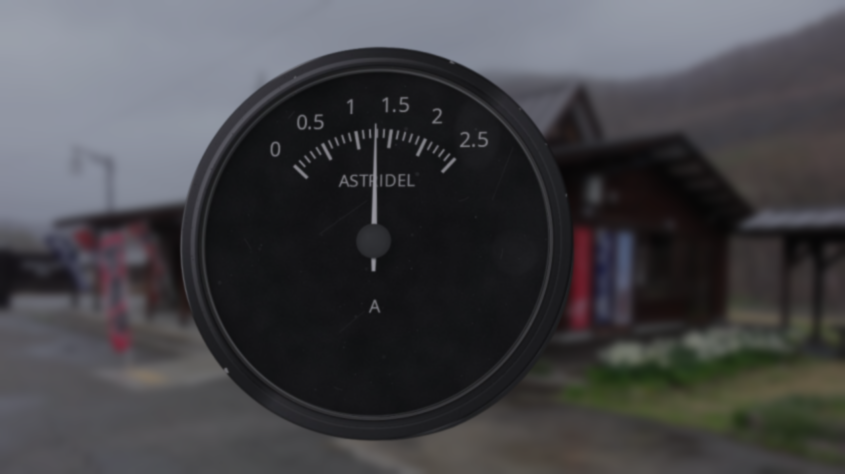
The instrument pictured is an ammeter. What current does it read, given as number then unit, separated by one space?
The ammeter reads 1.3 A
